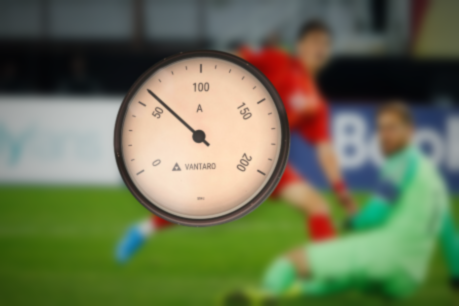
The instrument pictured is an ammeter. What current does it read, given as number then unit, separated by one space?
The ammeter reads 60 A
